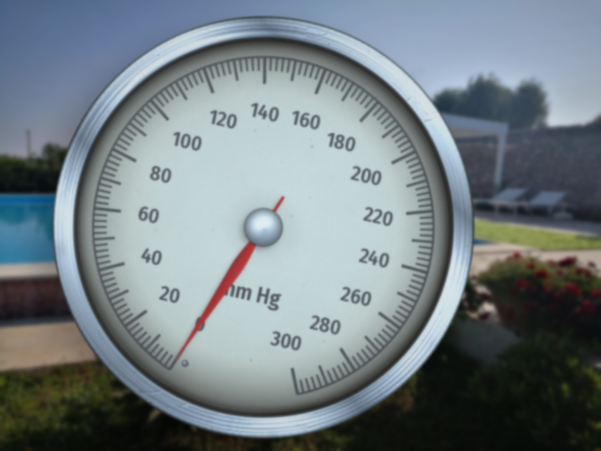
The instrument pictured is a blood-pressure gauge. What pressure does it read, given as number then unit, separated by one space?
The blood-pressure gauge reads 0 mmHg
